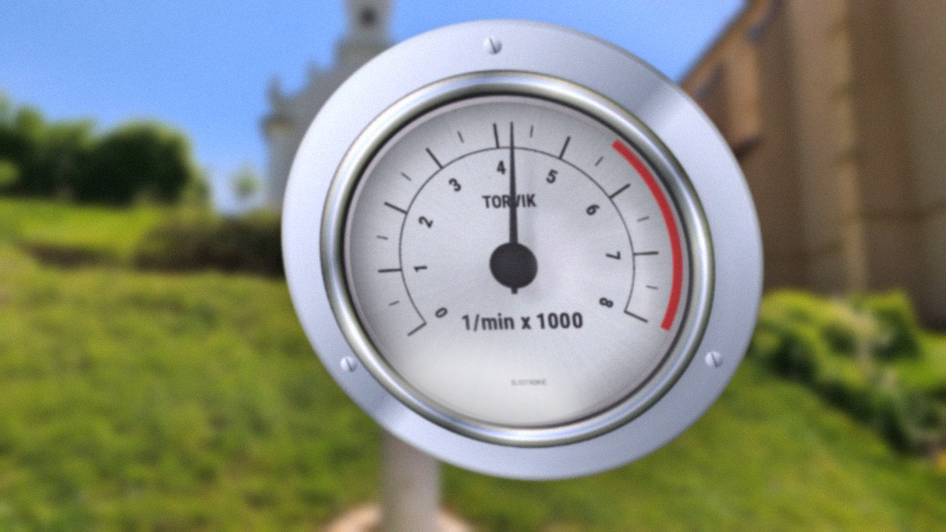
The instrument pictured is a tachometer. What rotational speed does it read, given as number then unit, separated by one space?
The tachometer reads 4250 rpm
